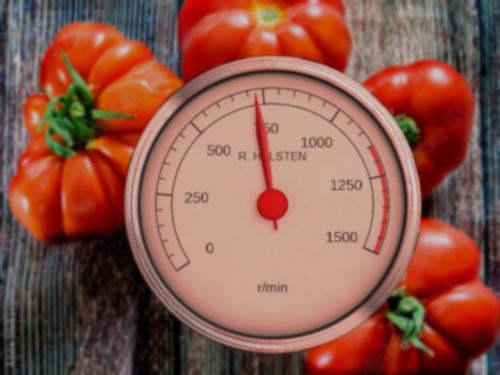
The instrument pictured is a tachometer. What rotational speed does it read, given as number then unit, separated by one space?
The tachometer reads 725 rpm
